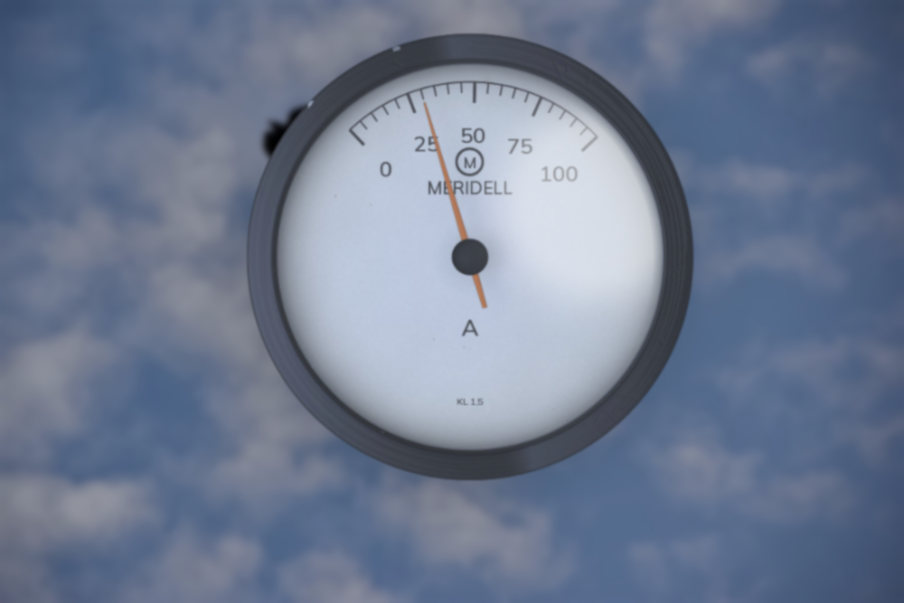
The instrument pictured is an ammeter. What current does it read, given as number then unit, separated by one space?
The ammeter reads 30 A
